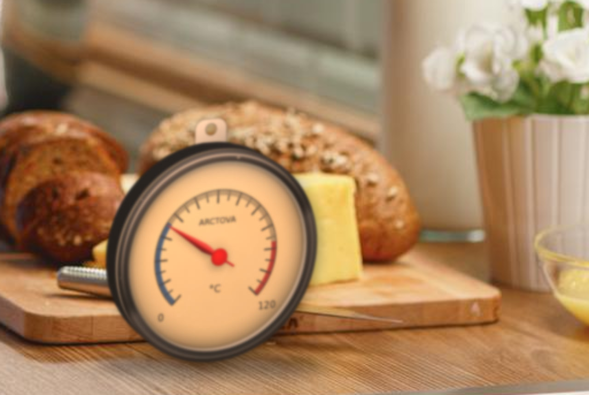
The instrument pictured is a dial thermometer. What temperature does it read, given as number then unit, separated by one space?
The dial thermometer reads 35 °C
